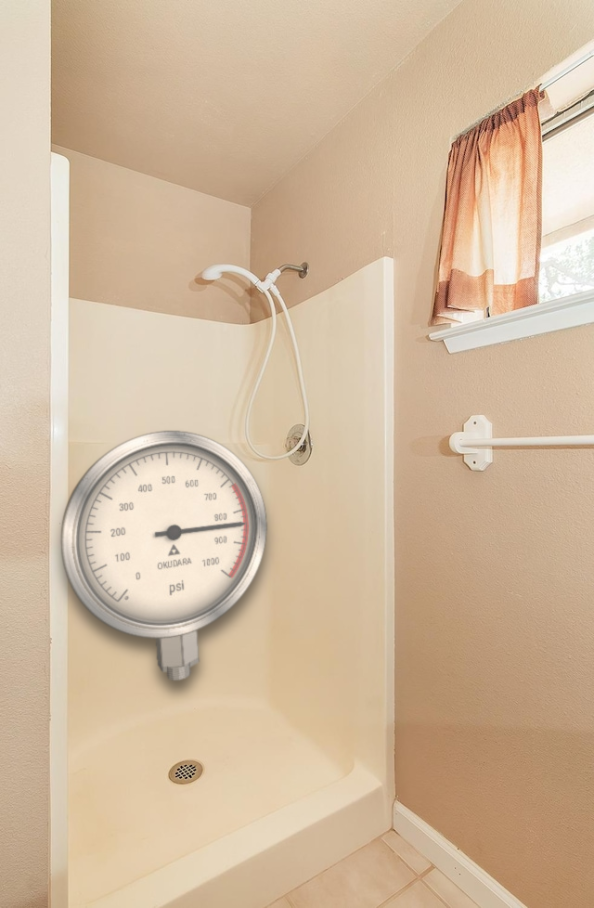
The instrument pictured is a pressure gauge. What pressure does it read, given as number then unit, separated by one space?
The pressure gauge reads 840 psi
